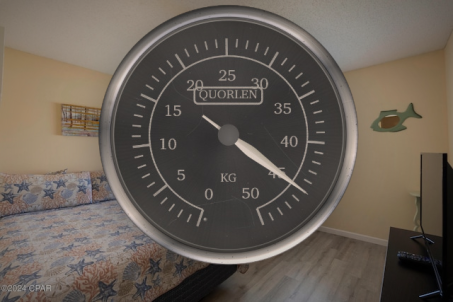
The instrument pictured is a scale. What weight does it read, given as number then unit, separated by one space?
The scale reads 45 kg
